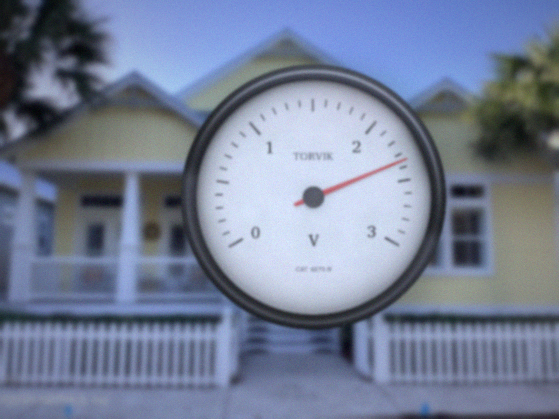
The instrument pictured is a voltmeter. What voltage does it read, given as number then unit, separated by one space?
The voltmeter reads 2.35 V
